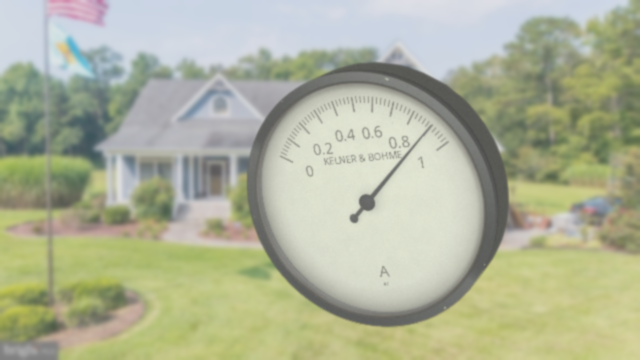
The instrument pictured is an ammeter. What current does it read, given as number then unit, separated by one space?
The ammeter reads 0.9 A
